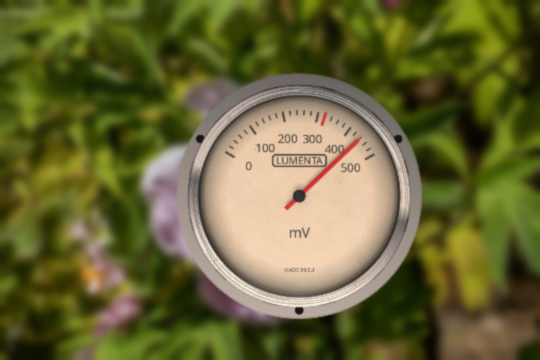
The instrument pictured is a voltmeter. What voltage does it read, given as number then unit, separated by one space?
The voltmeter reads 440 mV
